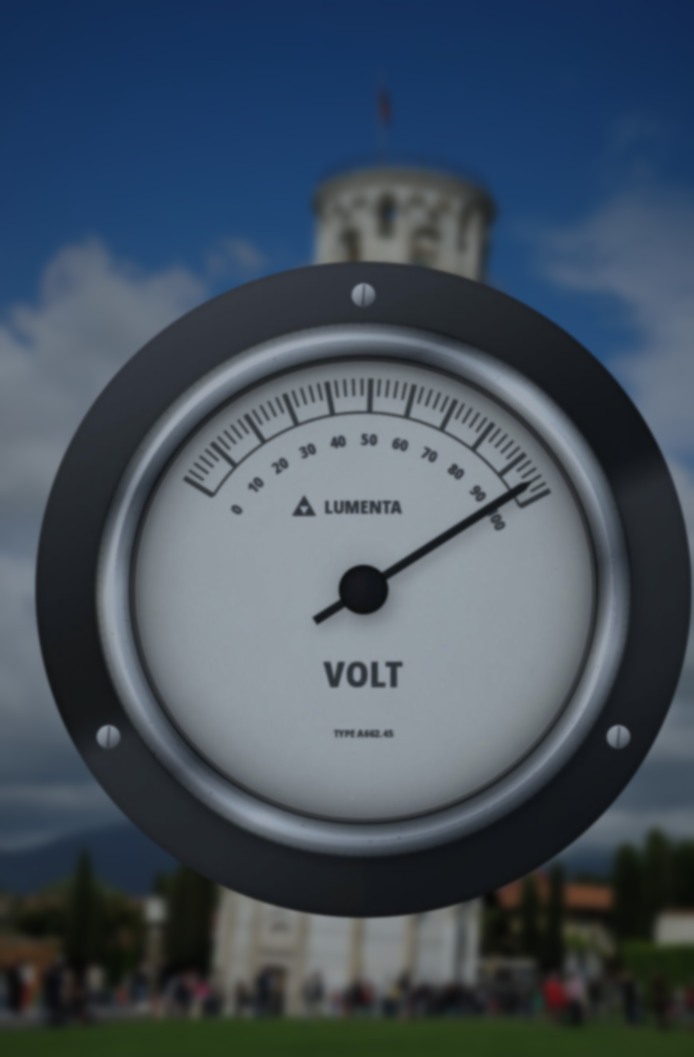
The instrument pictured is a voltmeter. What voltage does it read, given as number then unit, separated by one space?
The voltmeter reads 96 V
